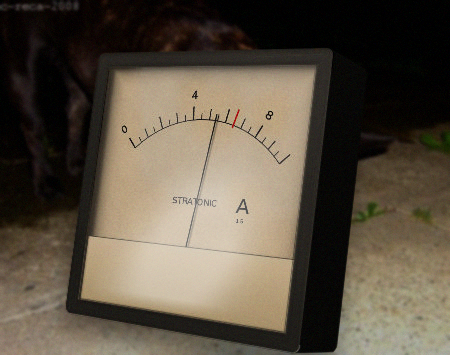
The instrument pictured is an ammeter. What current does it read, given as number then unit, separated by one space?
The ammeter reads 5.5 A
